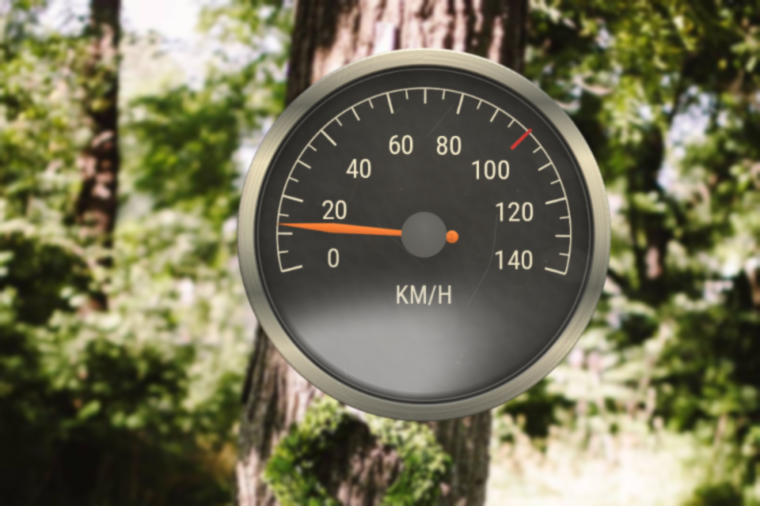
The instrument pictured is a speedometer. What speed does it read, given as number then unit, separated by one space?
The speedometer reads 12.5 km/h
